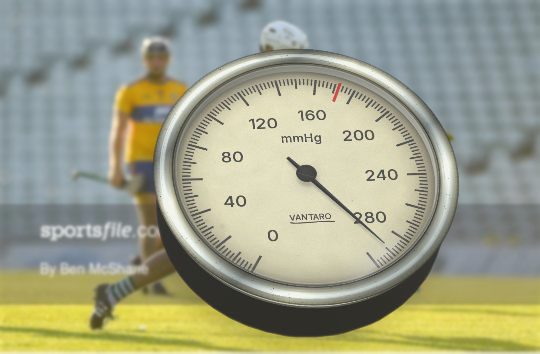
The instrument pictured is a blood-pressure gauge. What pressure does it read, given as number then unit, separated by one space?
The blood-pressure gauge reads 290 mmHg
